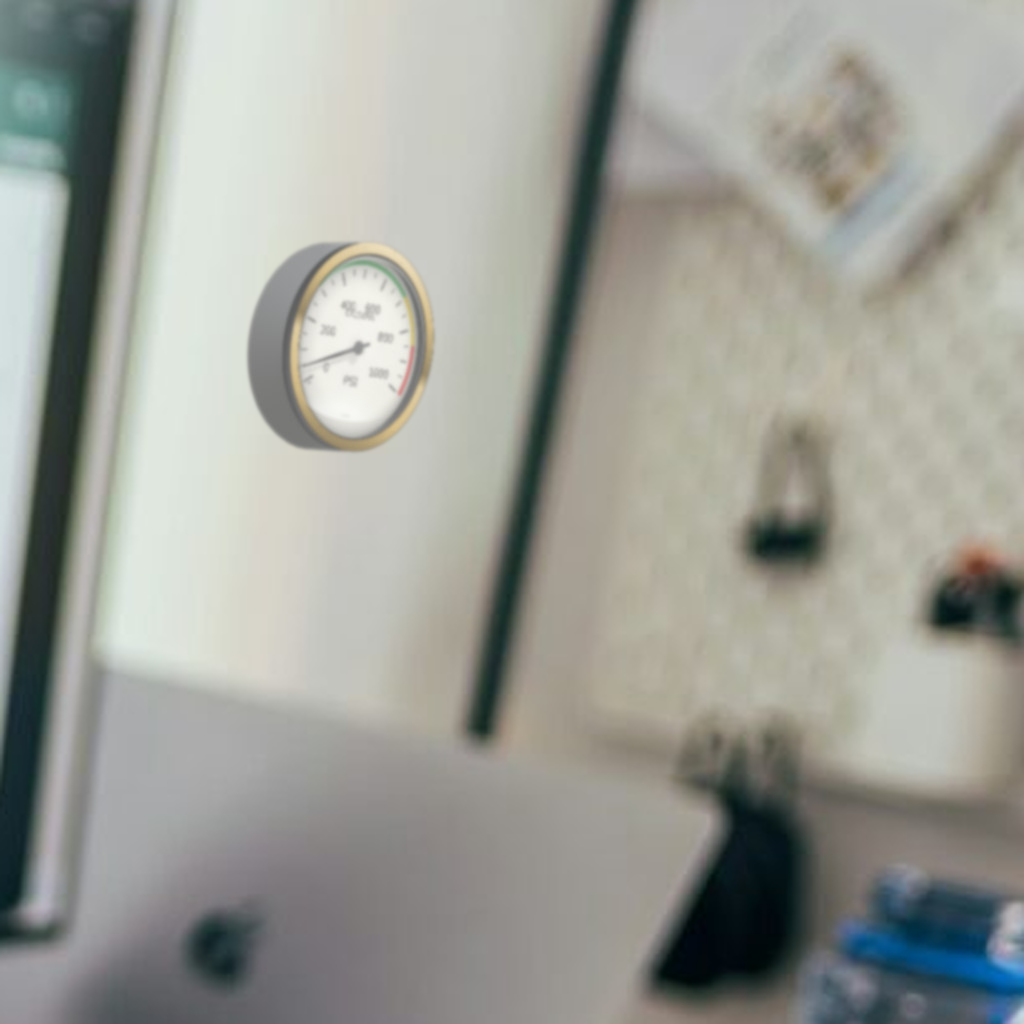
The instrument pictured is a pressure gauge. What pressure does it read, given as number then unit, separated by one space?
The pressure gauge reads 50 psi
